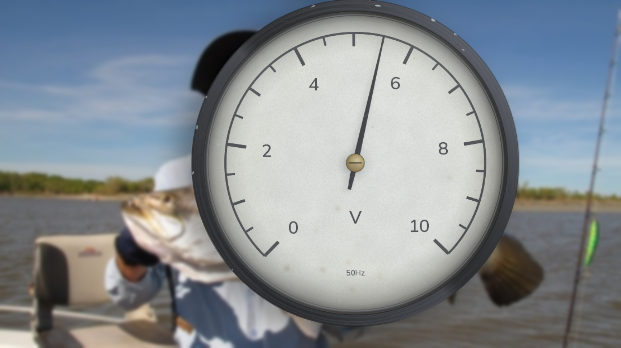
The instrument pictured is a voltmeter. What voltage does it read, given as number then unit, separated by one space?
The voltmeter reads 5.5 V
